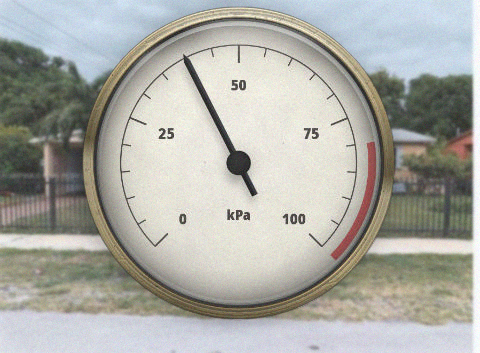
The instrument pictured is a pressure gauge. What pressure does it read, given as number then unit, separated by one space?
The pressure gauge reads 40 kPa
